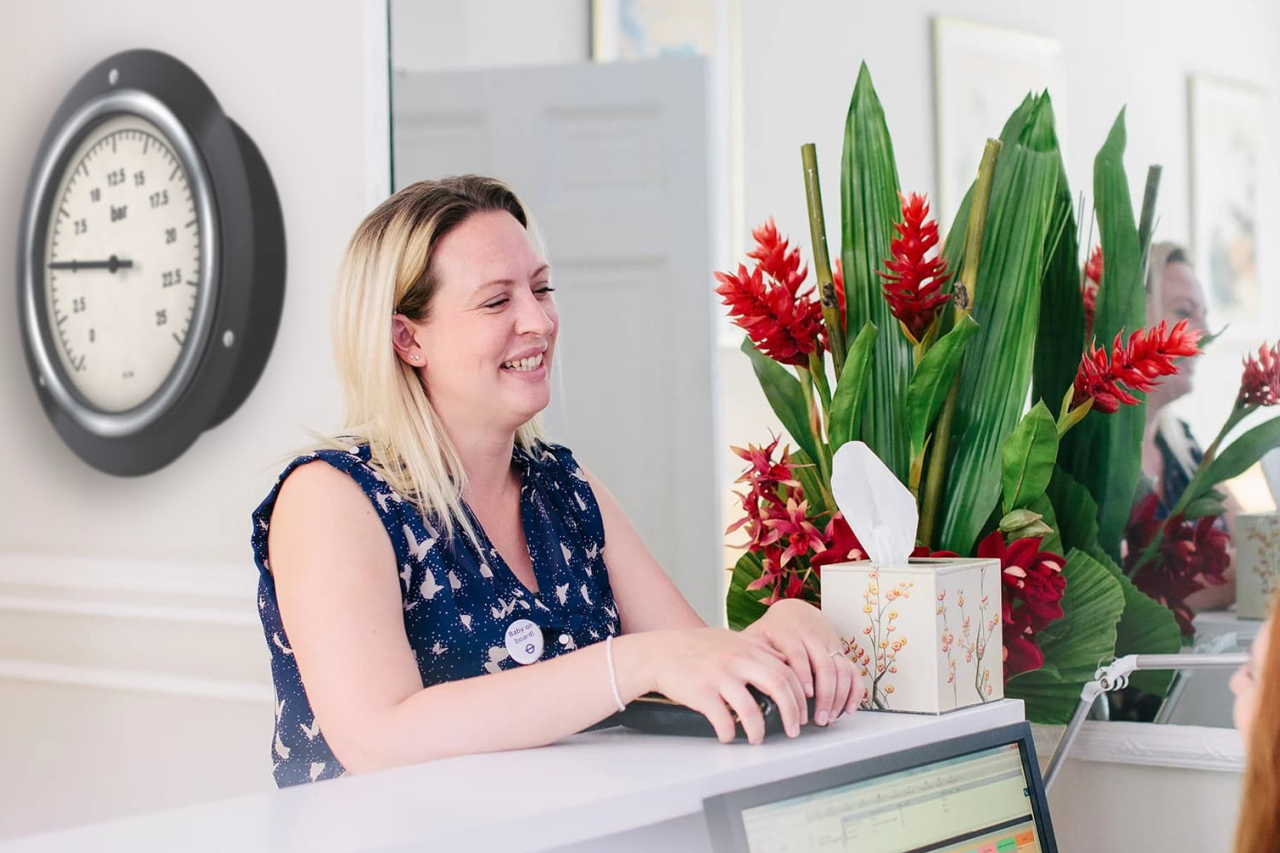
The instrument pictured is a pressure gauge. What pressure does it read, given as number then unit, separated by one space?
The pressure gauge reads 5 bar
